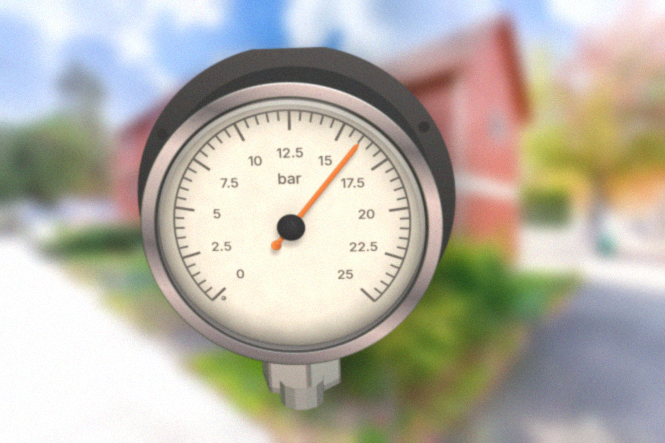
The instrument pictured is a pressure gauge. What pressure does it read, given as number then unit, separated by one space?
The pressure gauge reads 16 bar
